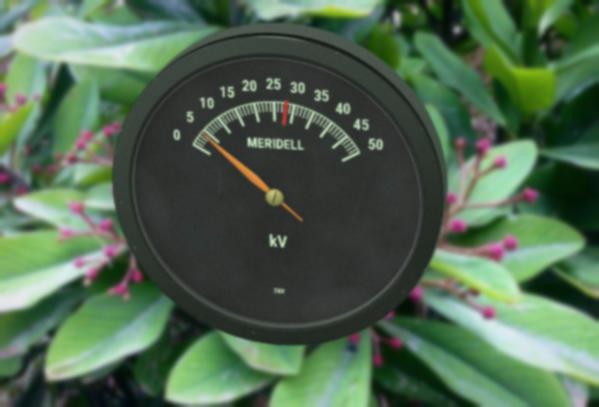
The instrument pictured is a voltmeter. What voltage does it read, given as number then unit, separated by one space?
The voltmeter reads 5 kV
